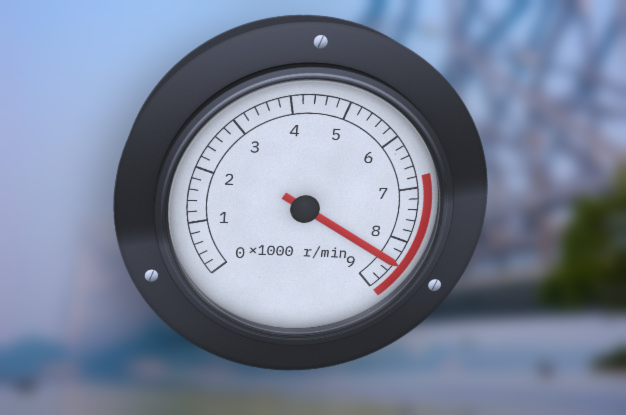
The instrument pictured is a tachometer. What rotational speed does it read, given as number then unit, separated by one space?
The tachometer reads 8400 rpm
